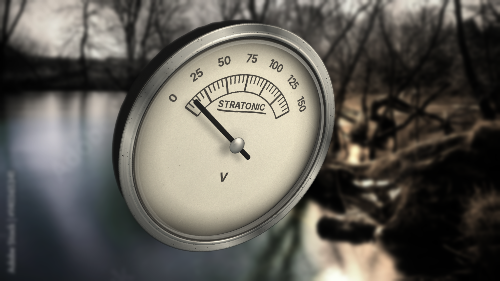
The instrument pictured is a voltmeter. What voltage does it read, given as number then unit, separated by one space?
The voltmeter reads 10 V
